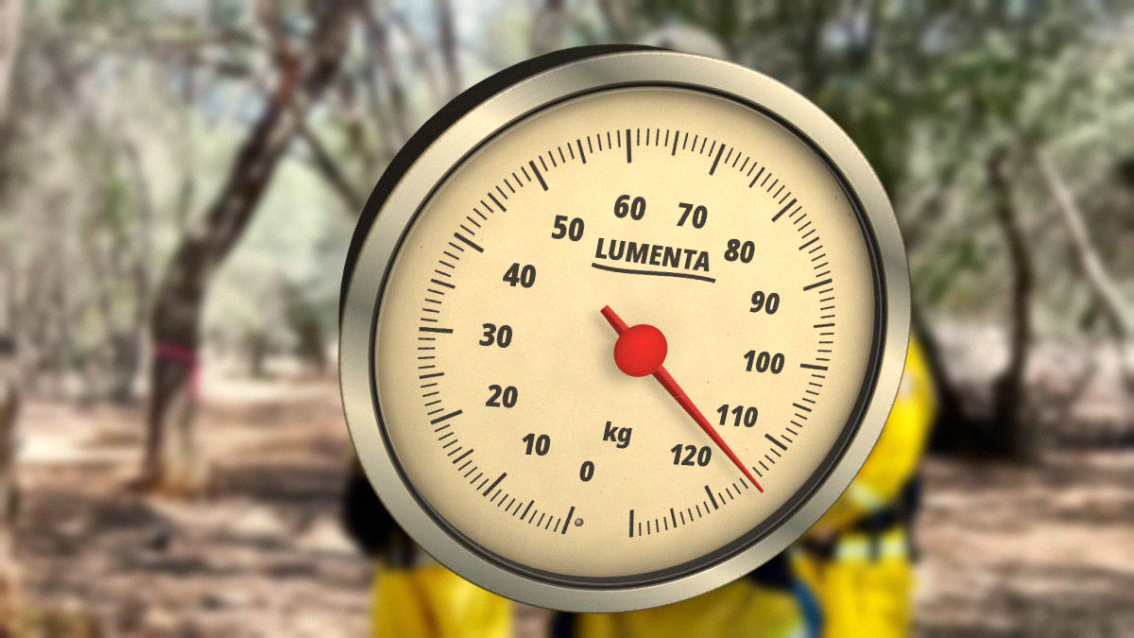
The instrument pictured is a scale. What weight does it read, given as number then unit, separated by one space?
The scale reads 115 kg
